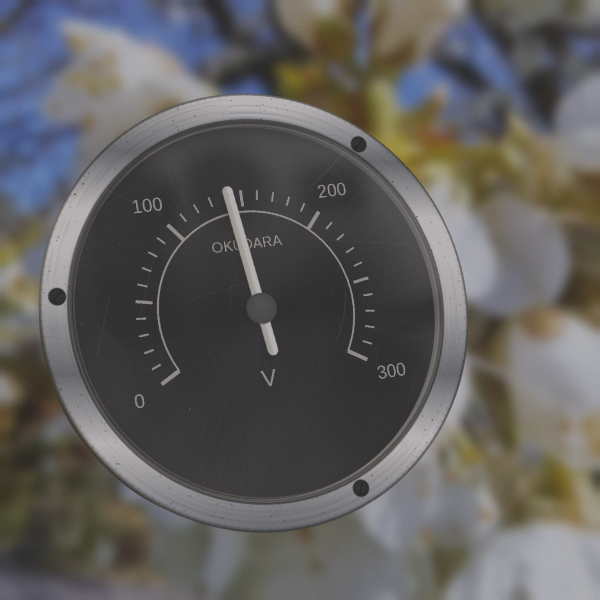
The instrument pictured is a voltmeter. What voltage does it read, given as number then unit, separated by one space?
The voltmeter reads 140 V
